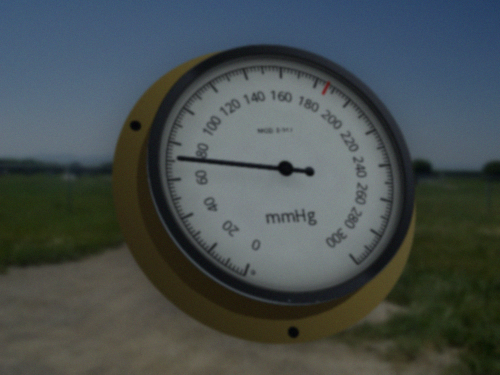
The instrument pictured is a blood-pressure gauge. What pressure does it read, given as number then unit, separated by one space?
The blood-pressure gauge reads 70 mmHg
